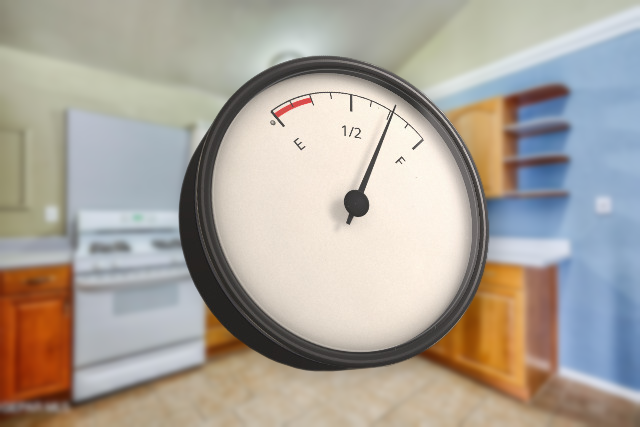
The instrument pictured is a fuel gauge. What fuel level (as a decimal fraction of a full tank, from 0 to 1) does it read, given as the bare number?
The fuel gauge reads 0.75
